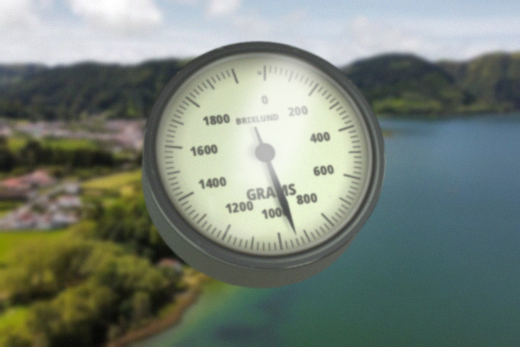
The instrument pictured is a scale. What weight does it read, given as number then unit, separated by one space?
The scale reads 940 g
